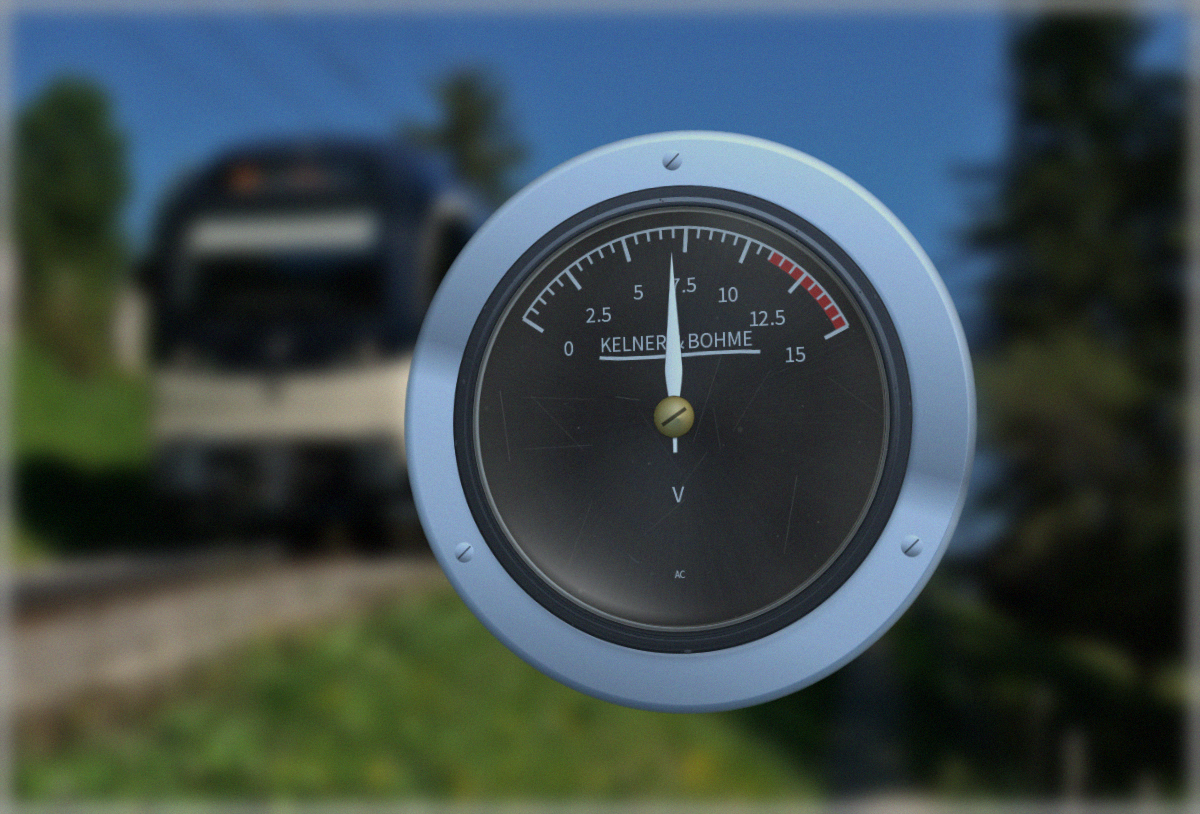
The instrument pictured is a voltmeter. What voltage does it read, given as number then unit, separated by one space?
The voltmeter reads 7 V
